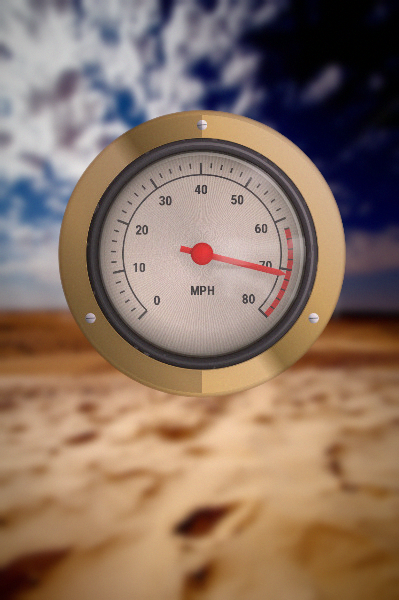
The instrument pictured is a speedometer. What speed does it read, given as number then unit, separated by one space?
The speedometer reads 71 mph
